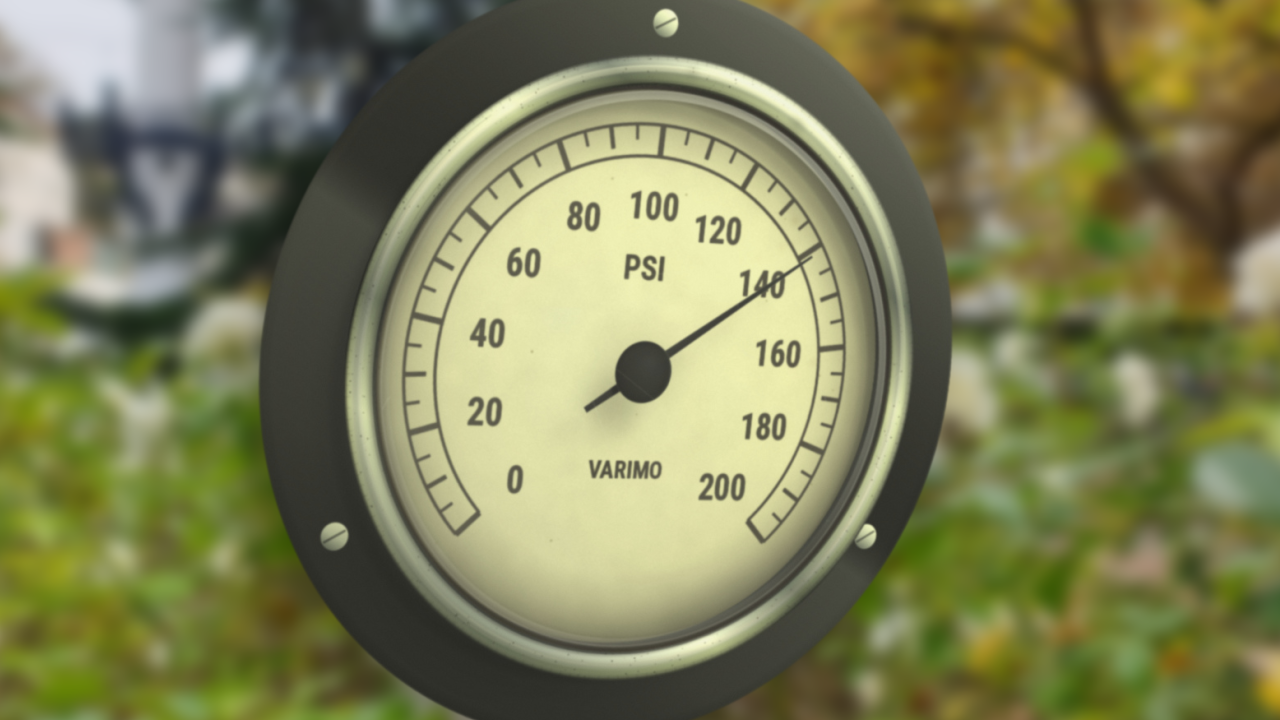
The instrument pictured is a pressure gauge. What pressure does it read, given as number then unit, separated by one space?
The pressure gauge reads 140 psi
